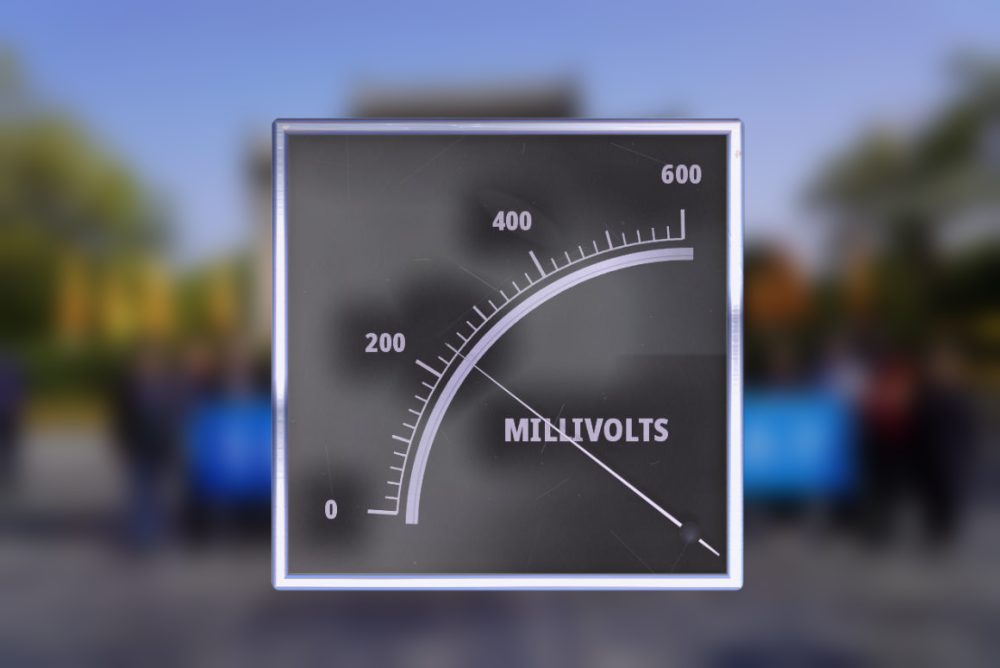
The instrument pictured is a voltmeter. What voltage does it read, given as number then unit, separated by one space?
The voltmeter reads 240 mV
